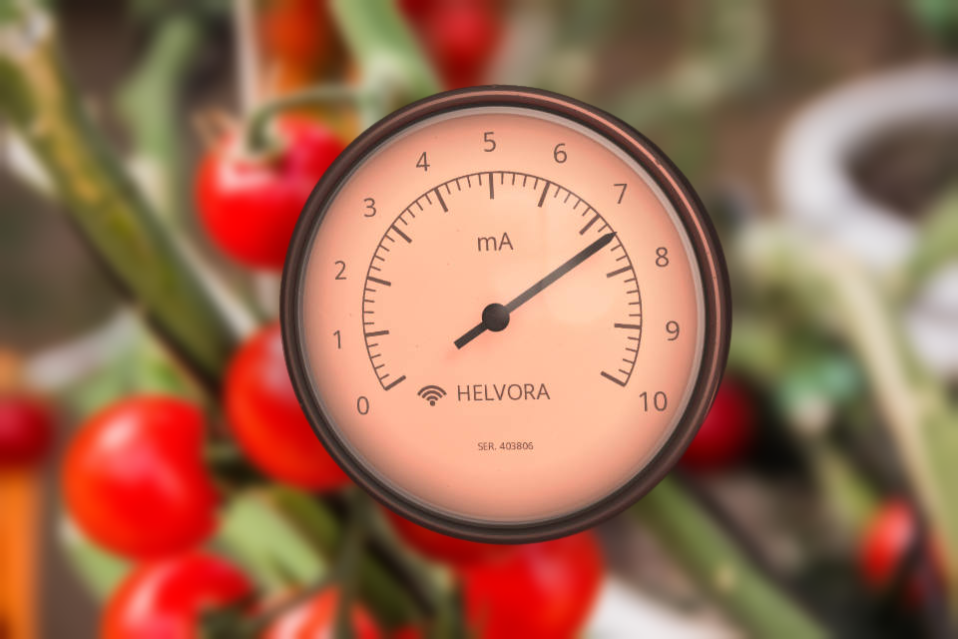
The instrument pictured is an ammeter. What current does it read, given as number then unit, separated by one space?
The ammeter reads 7.4 mA
